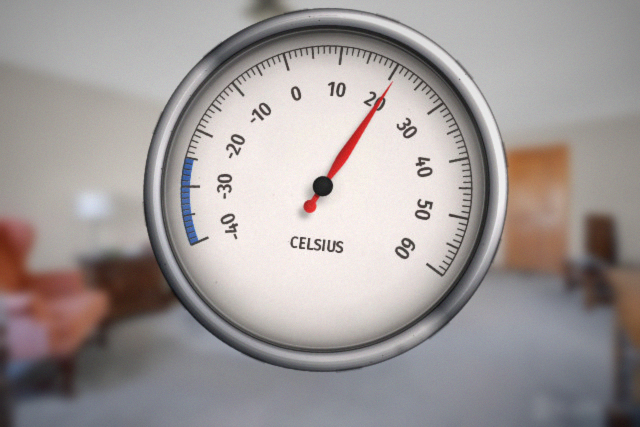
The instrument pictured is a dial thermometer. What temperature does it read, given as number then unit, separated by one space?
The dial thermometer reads 21 °C
